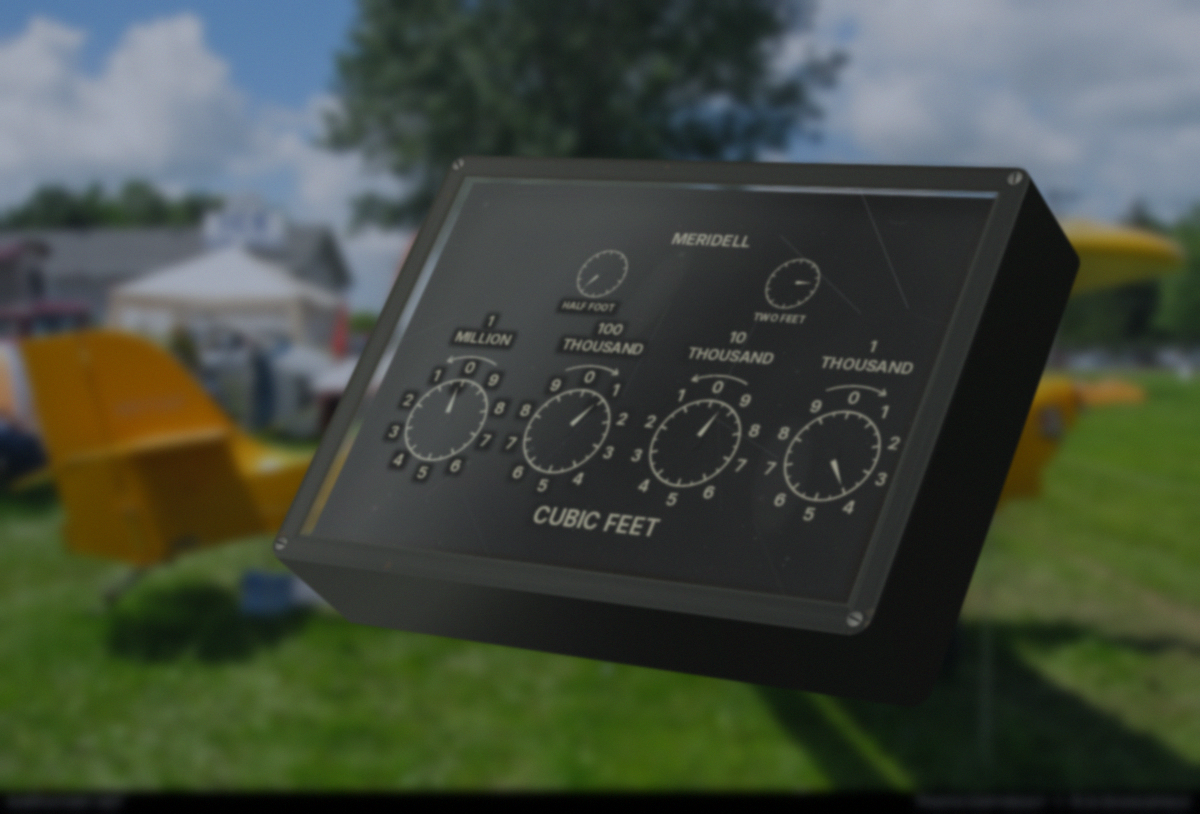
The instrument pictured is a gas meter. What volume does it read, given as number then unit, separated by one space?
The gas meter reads 9400 ft³
